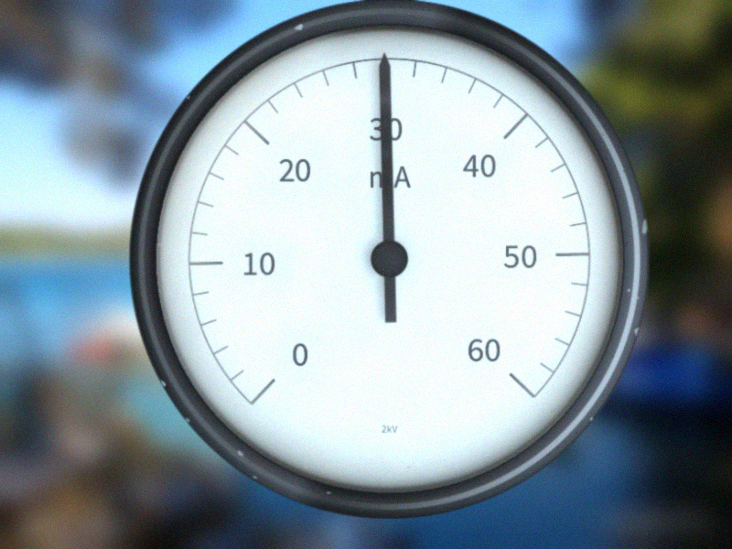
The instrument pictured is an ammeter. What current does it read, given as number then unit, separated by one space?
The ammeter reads 30 mA
